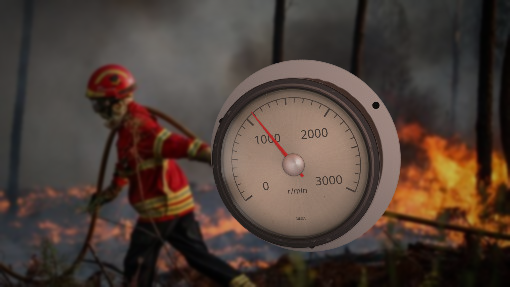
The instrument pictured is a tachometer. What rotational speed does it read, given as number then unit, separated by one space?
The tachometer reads 1100 rpm
